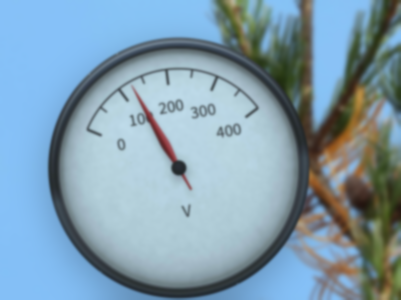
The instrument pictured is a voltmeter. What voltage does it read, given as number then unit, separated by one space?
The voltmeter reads 125 V
